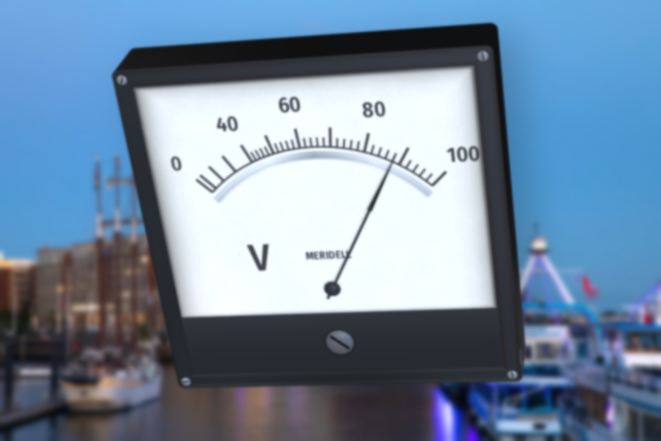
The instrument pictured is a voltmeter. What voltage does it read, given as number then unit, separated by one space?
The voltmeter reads 88 V
